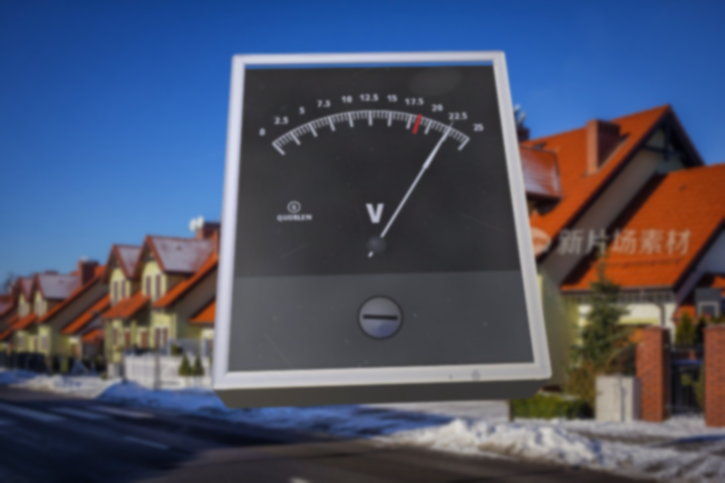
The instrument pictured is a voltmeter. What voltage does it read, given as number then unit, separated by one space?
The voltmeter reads 22.5 V
